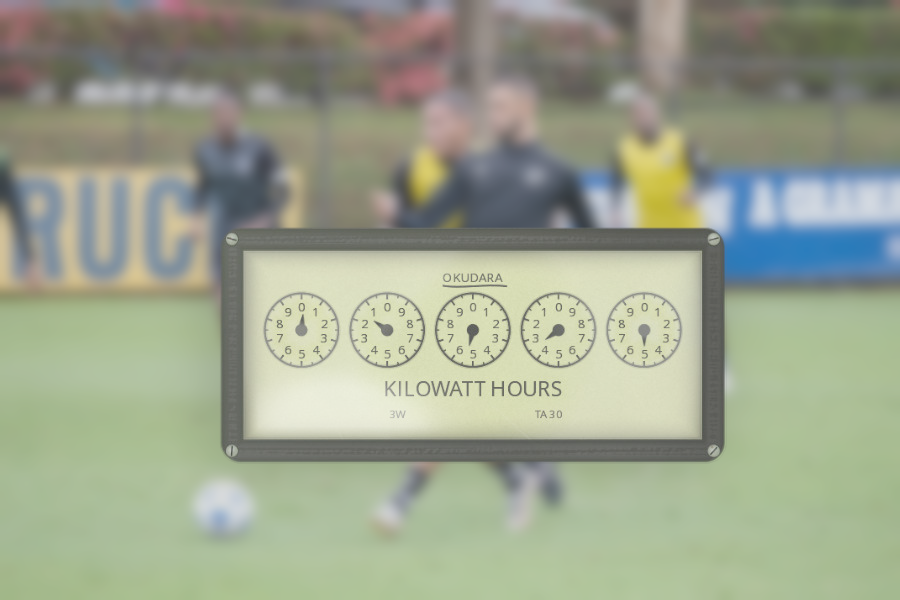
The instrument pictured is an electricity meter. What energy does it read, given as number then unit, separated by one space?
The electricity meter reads 1535 kWh
